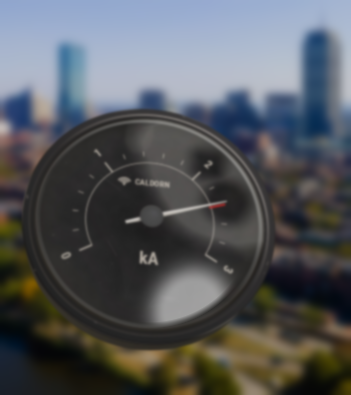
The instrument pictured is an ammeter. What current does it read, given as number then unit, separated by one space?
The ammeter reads 2.4 kA
